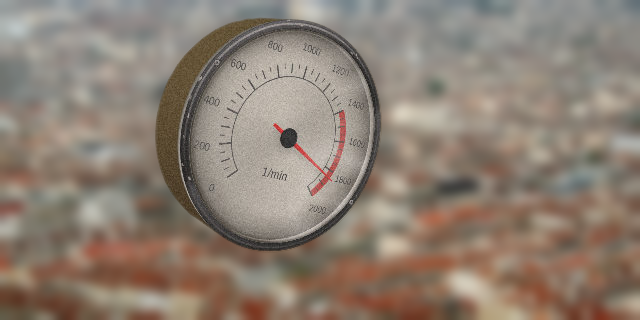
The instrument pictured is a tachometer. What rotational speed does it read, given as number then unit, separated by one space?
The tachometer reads 1850 rpm
